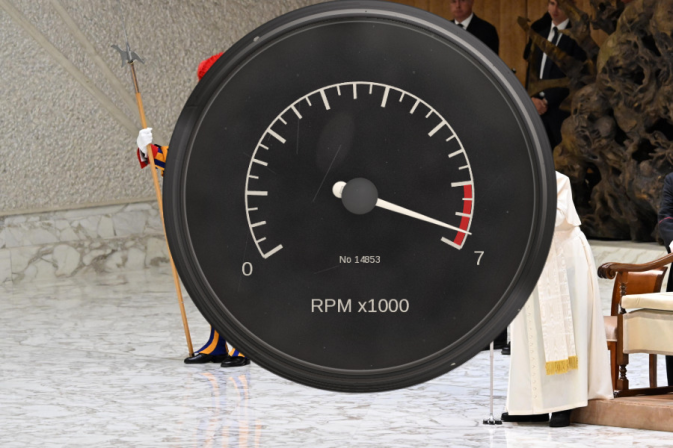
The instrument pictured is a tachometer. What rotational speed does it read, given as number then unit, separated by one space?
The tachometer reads 6750 rpm
